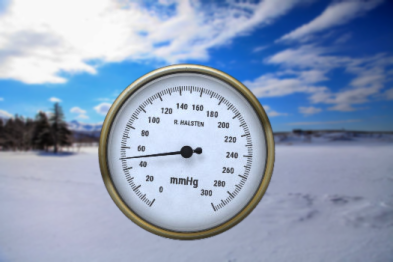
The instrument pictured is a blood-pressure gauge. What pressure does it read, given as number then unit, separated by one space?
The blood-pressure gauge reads 50 mmHg
